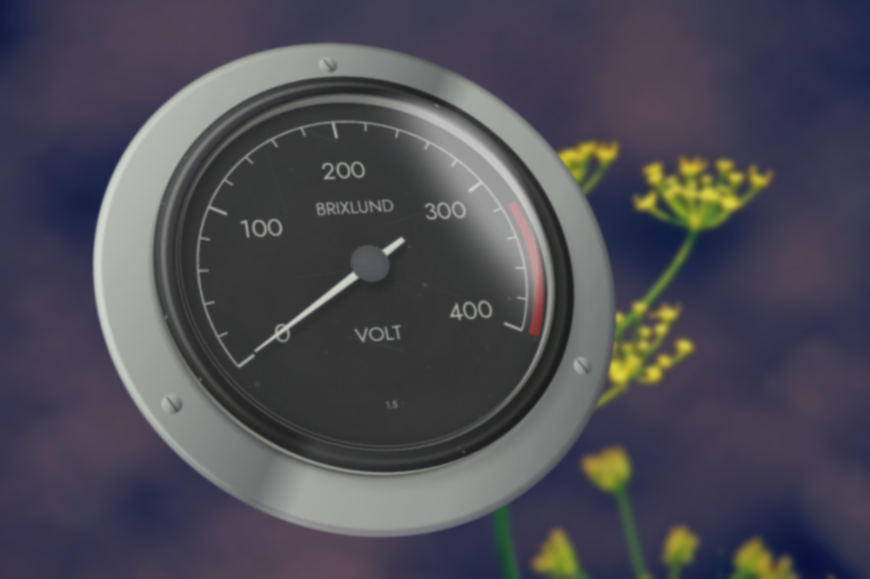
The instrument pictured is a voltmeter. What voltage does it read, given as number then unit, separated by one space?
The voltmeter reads 0 V
